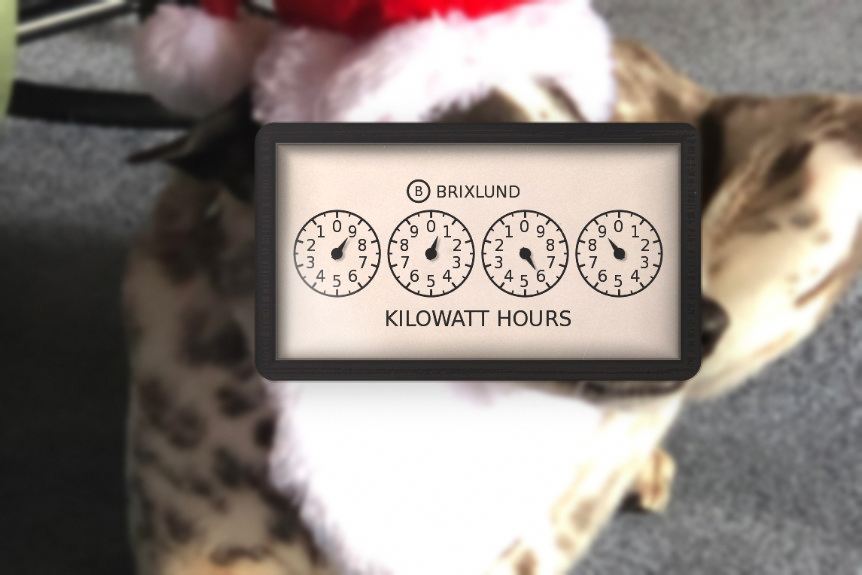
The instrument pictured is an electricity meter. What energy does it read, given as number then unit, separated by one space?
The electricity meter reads 9059 kWh
